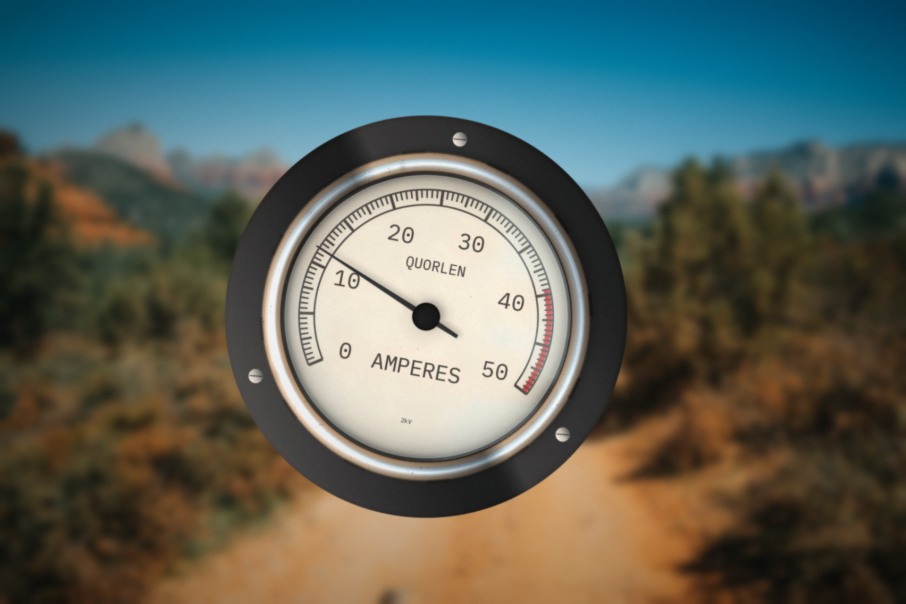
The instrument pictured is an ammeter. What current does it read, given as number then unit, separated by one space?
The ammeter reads 11.5 A
